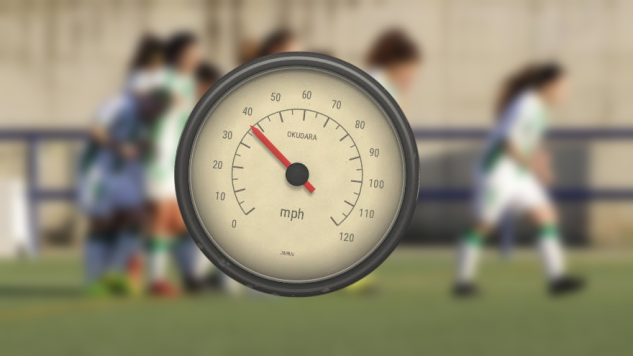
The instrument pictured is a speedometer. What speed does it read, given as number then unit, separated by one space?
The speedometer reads 37.5 mph
